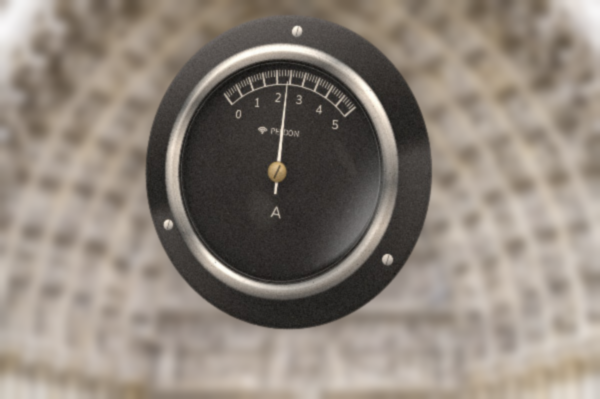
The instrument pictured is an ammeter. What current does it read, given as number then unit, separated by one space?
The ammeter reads 2.5 A
